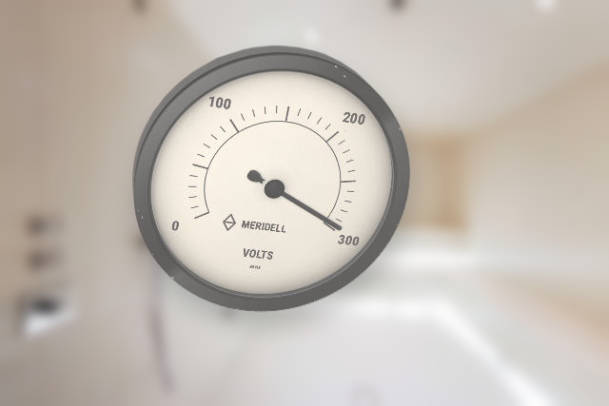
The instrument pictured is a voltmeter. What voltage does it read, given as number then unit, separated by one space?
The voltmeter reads 295 V
